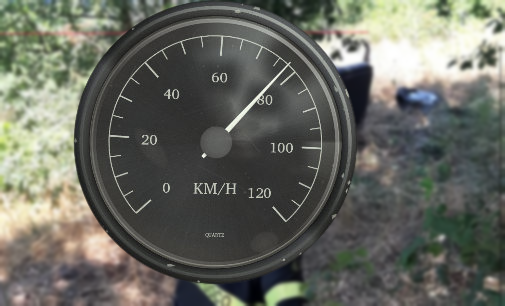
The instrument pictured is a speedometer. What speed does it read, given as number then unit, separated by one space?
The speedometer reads 77.5 km/h
